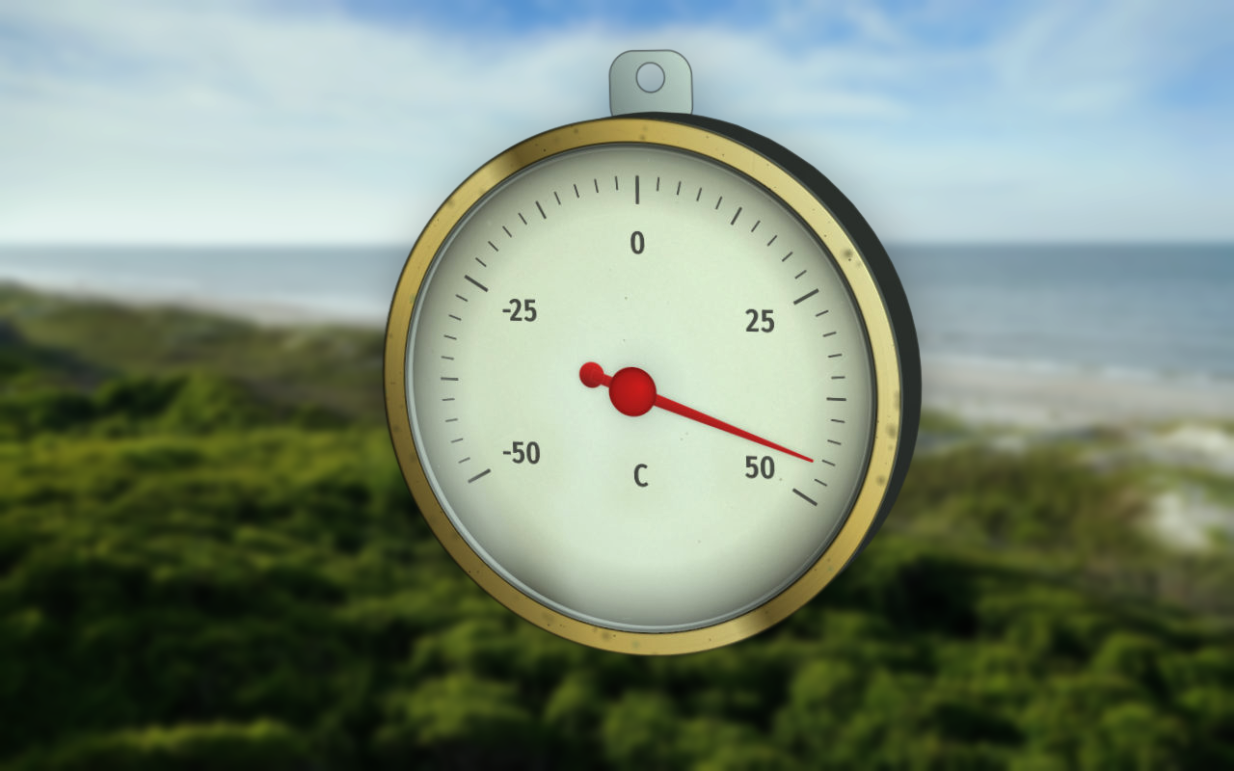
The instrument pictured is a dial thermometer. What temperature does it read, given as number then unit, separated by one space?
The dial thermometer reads 45 °C
